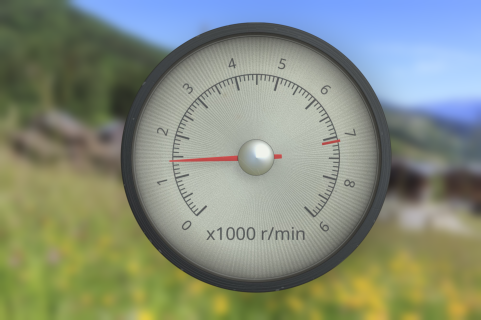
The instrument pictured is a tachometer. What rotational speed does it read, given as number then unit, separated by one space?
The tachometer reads 1400 rpm
